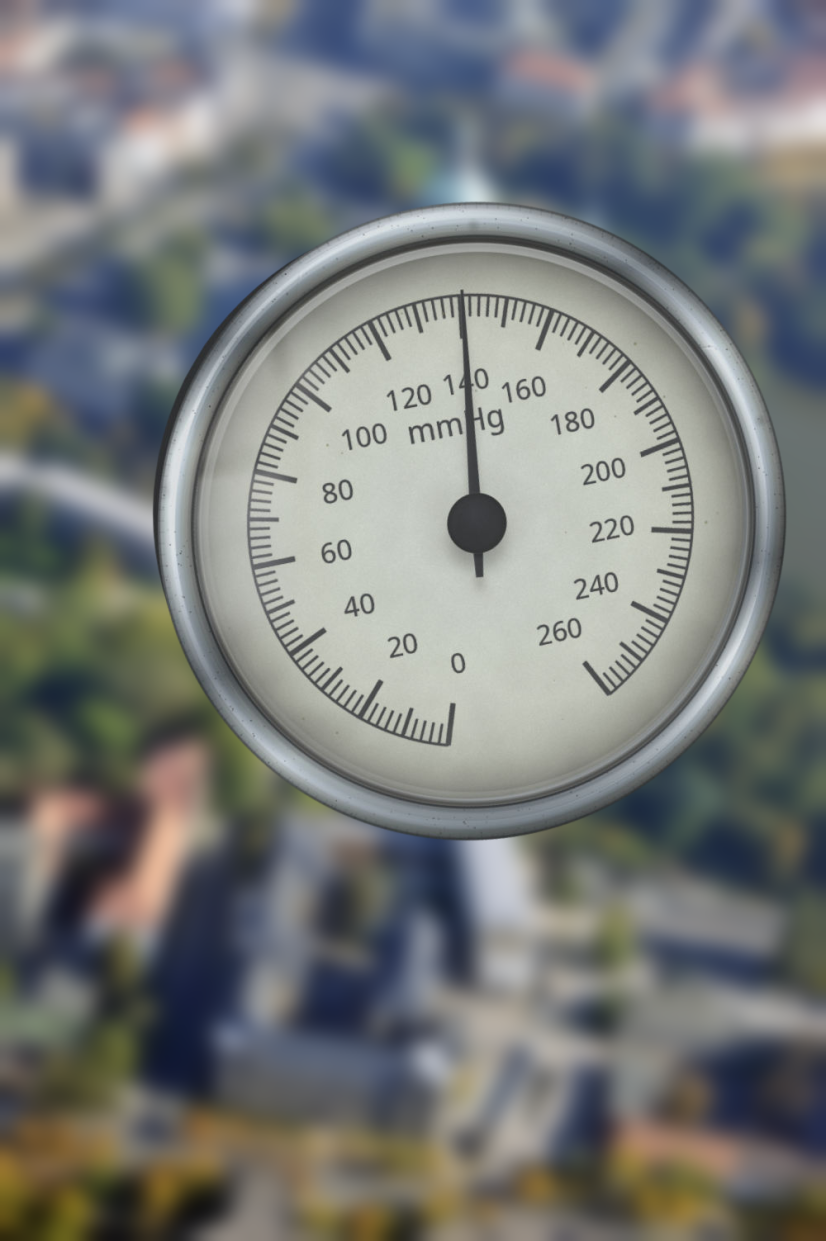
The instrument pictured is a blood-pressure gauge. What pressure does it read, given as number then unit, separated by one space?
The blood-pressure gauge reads 140 mmHg
